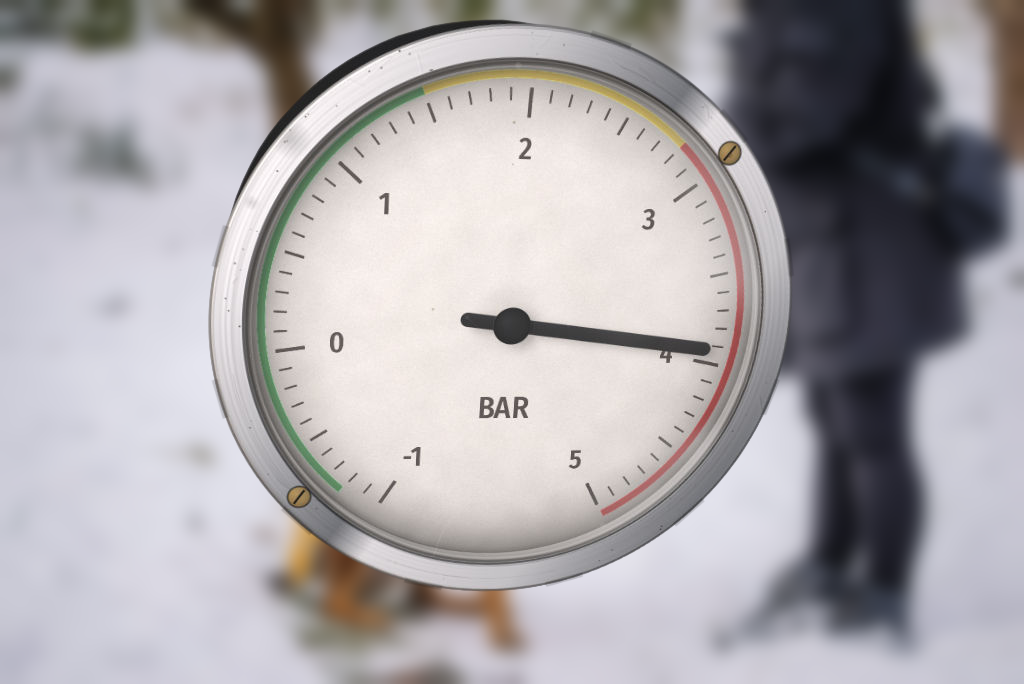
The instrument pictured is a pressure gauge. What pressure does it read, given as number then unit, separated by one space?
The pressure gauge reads 3.9 bar
